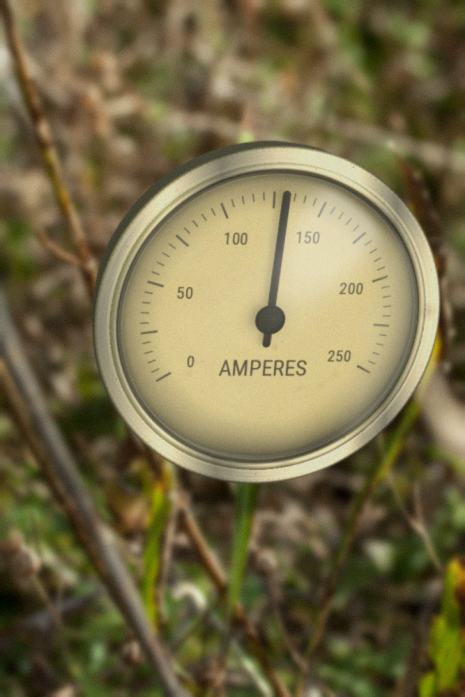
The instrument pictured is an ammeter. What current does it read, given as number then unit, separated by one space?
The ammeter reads 130 A
